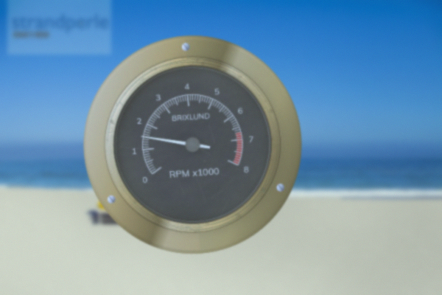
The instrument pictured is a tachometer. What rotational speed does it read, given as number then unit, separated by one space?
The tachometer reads 1500 rpm
